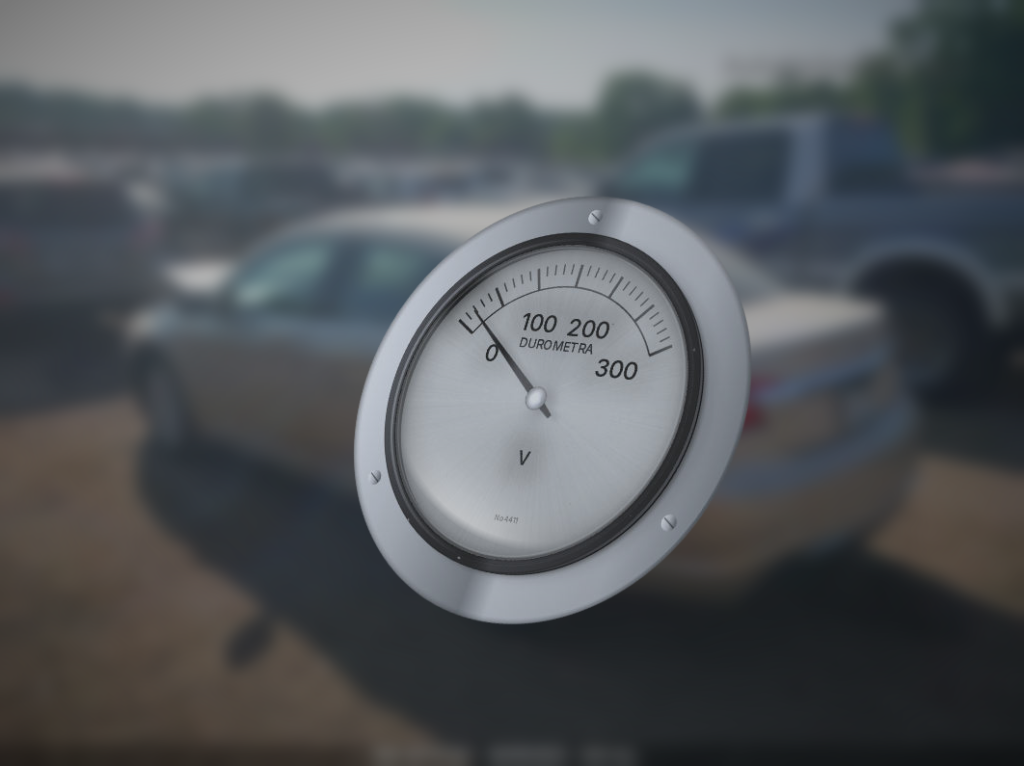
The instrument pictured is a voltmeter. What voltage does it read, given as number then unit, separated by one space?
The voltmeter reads 20 V
